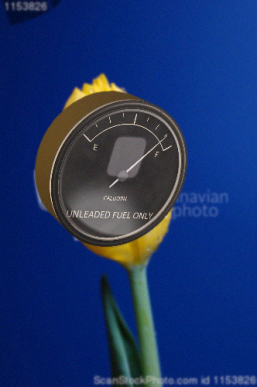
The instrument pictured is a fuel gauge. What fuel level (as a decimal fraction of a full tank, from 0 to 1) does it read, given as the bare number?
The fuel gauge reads 0.875
